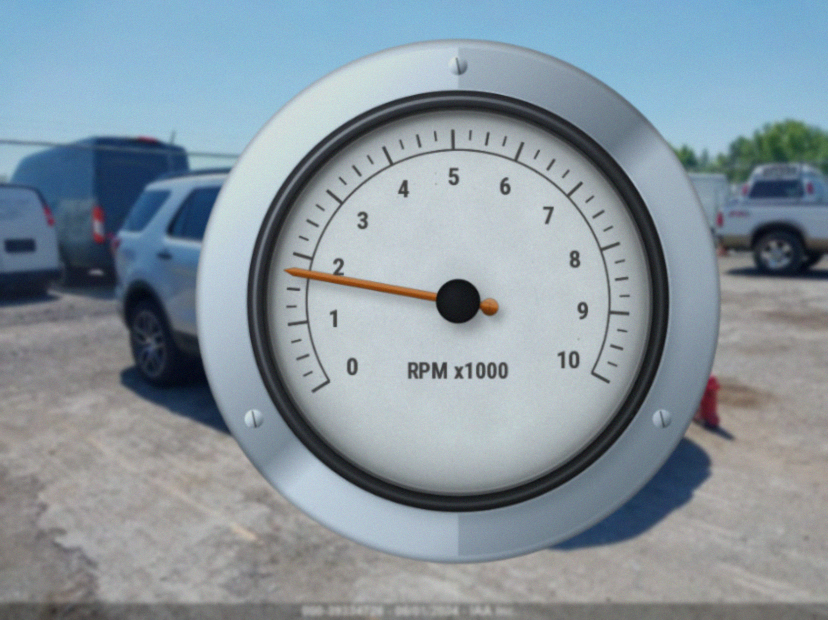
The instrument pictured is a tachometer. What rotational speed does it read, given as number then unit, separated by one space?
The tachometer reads 1750 rpm
